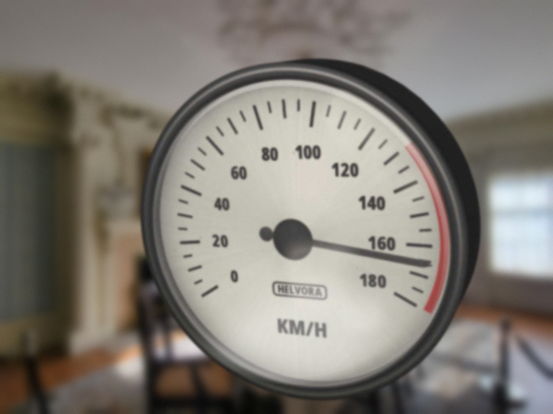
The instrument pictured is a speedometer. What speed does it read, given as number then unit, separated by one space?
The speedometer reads 165 km/h
